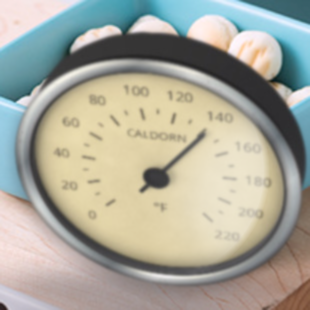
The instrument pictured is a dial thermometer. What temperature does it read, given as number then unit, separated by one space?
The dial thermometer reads 140 °F
